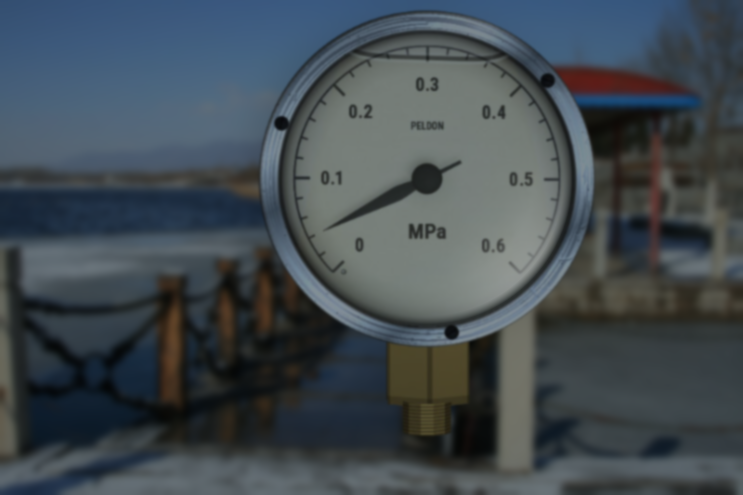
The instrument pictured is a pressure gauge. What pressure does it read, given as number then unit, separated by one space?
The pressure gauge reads 0.04 MPa
